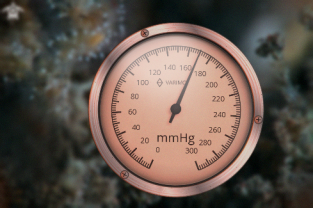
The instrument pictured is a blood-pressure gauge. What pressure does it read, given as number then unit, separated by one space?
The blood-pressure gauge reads 170 mmHg
